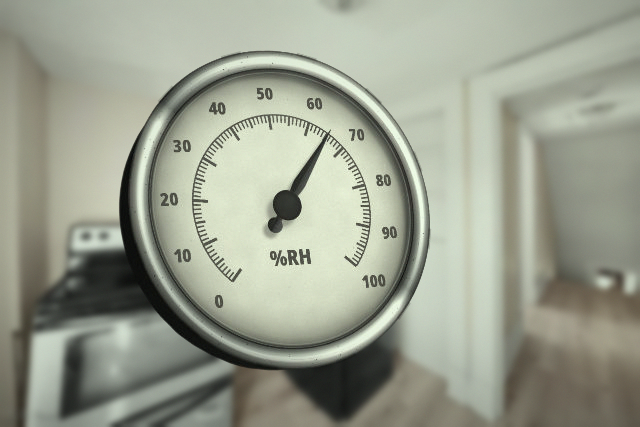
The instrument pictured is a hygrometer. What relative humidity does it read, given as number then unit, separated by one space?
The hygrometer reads 65 %
